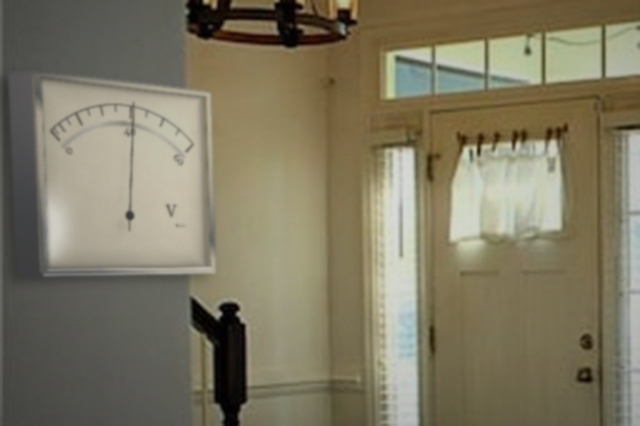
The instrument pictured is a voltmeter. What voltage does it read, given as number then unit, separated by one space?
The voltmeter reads 40 V
